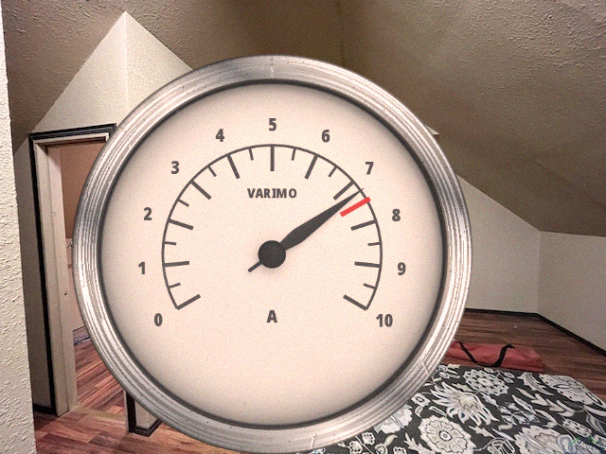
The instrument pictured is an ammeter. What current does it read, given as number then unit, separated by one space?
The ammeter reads 7.25 A
